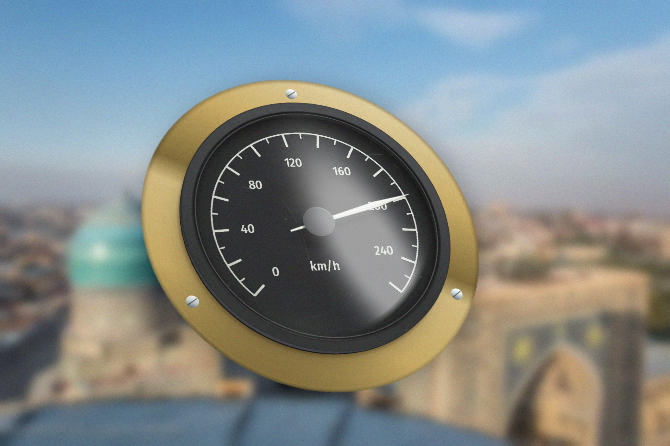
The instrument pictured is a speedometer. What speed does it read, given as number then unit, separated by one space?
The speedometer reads 200 km/h
